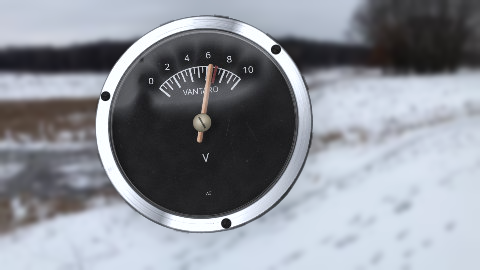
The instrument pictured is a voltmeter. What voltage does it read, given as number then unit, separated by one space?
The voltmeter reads 6.5 V
